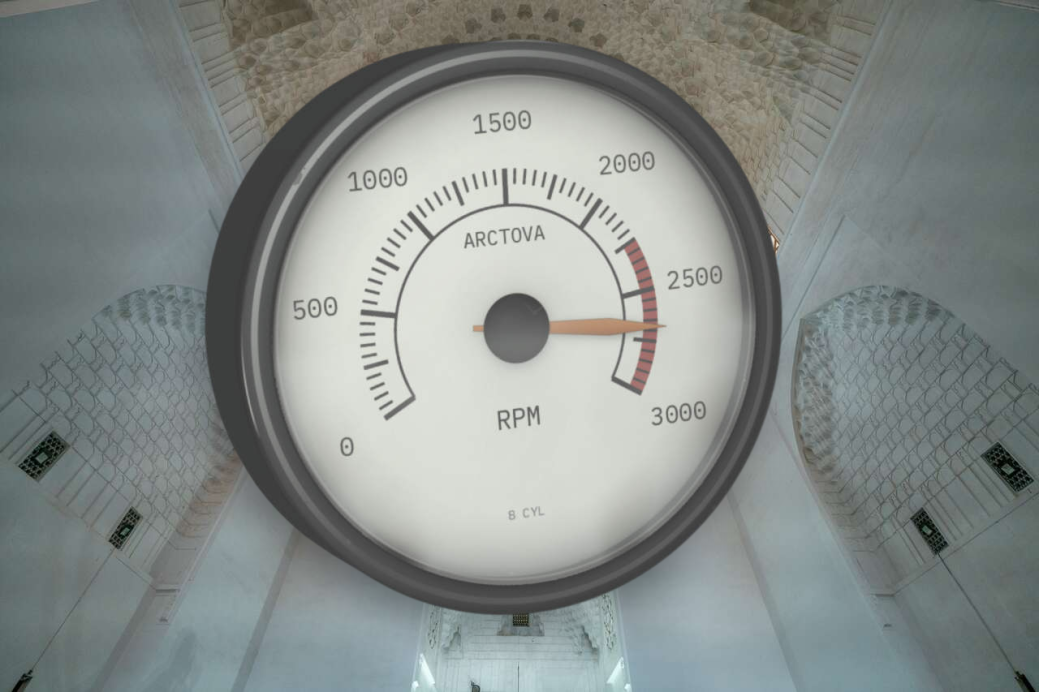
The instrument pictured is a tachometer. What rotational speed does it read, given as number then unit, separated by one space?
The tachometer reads 2675 rpm
